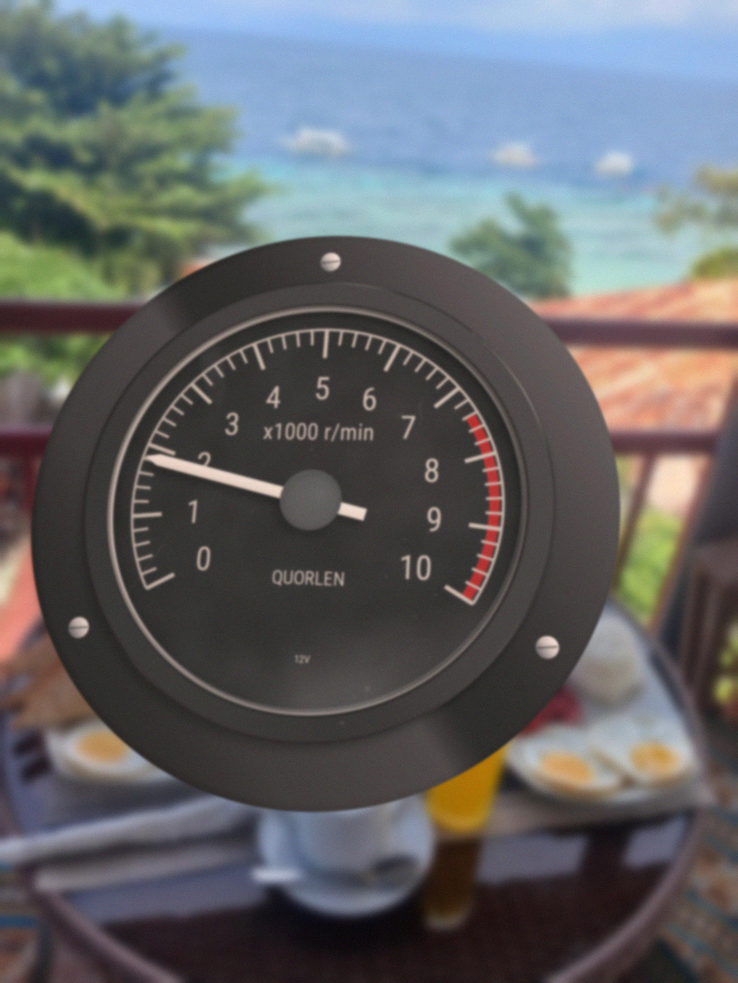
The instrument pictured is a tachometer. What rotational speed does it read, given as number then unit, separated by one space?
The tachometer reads 1800 rpm
